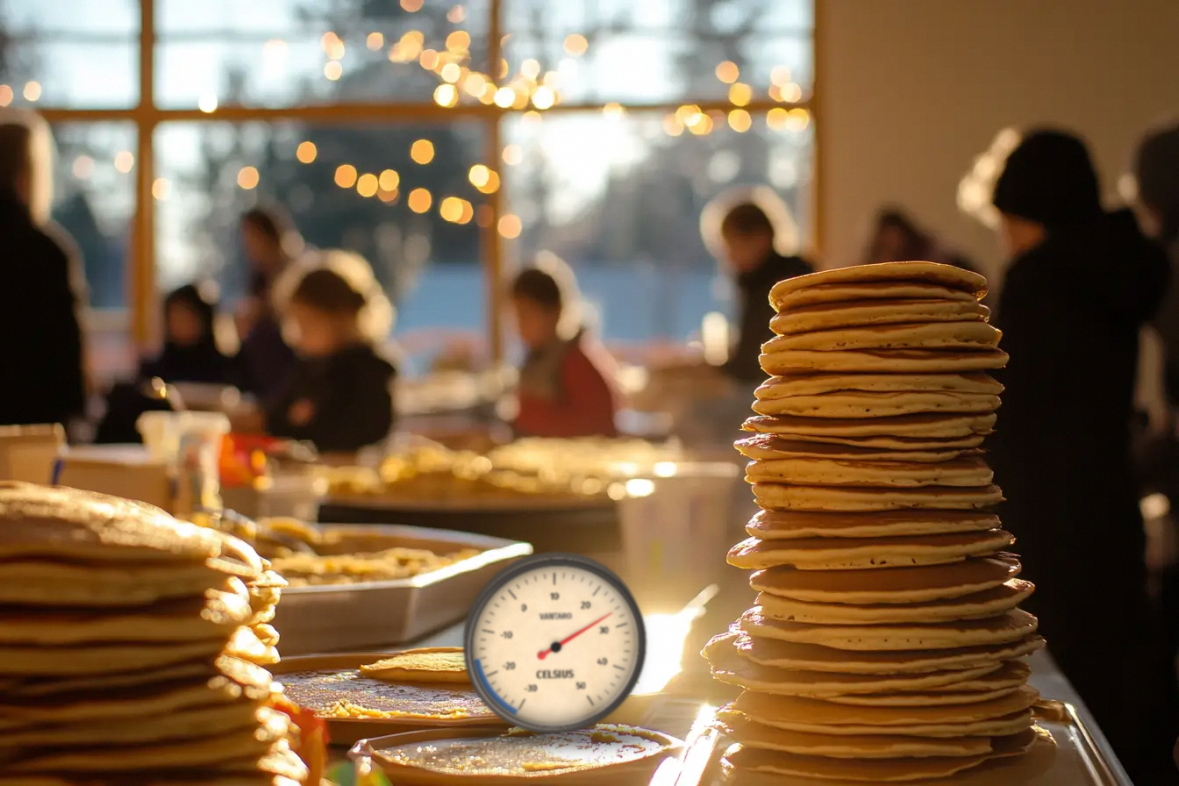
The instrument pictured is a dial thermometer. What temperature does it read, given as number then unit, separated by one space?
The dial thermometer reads 26 °C
